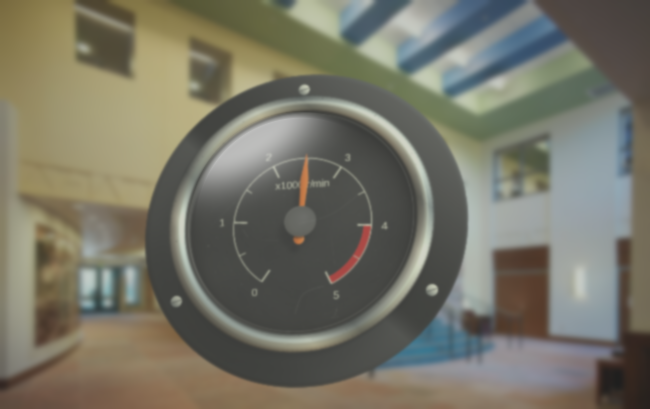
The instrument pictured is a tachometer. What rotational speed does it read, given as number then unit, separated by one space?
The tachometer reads 2500 rpm
